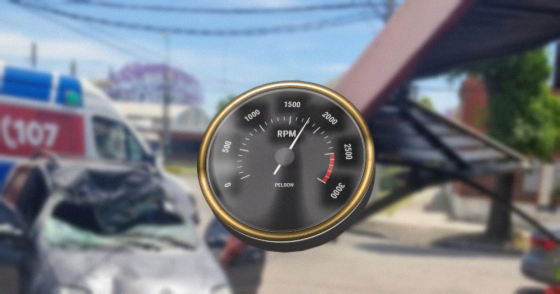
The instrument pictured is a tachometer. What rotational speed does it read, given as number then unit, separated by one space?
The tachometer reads 1800 rpm
